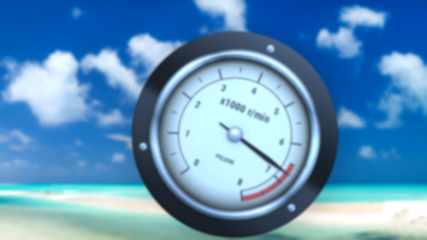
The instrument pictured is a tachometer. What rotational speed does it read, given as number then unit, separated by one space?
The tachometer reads 6750 rpm
